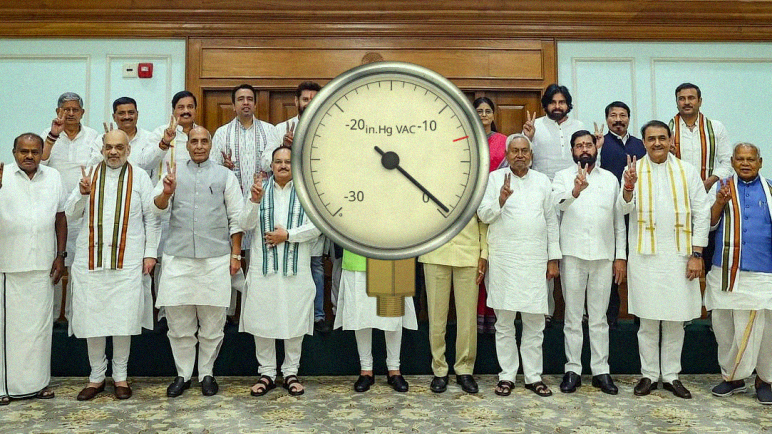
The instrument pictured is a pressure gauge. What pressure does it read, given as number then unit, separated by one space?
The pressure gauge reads -0.5 inHg
